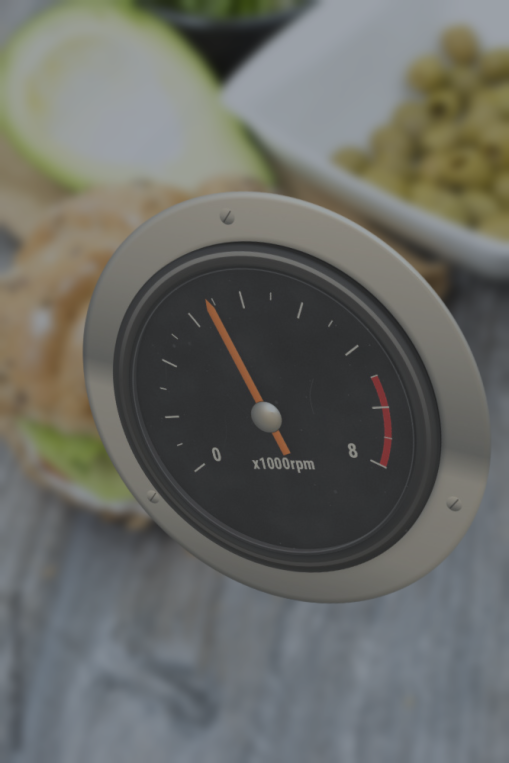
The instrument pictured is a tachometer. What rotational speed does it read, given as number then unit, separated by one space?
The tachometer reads 3500 rpm
